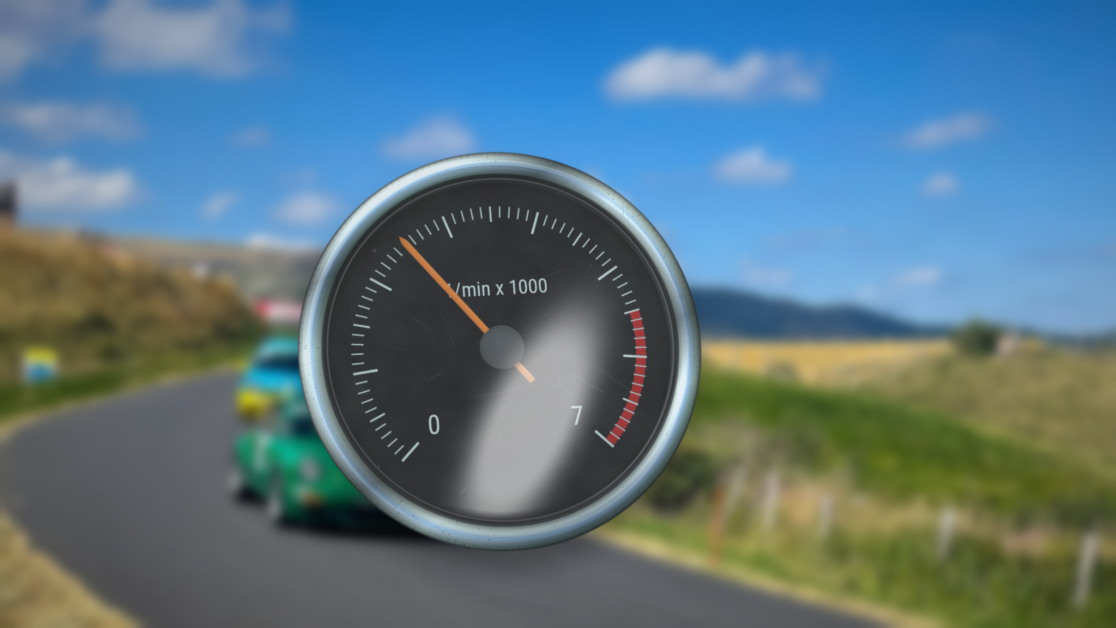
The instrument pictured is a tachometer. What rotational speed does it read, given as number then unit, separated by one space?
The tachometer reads 2500 rpm
